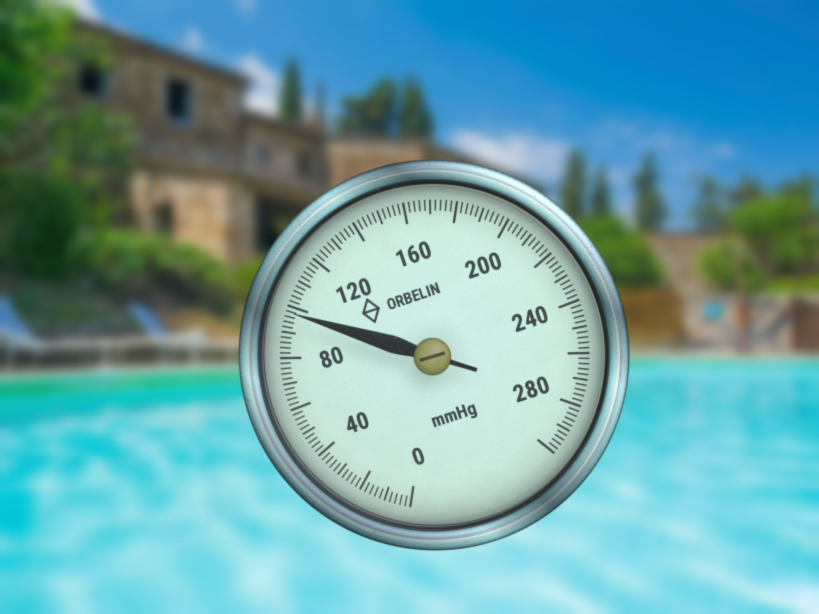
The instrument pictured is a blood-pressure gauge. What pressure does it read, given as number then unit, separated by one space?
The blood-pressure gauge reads 98 mmHg
